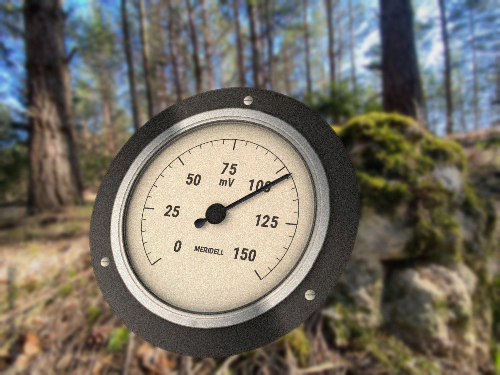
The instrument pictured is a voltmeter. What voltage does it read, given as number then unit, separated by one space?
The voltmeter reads 105 mV
